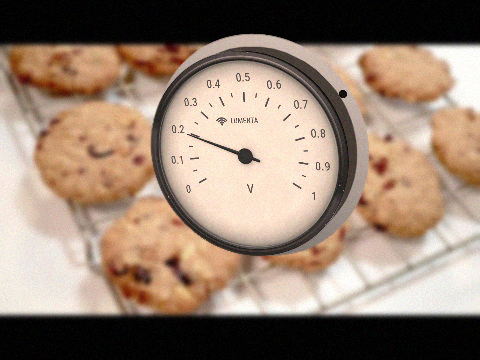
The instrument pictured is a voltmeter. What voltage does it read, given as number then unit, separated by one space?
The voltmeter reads 0.2 V
